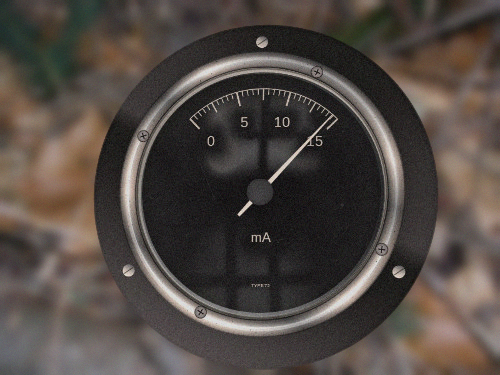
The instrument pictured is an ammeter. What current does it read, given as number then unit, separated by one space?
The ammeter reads 14.5 mA
